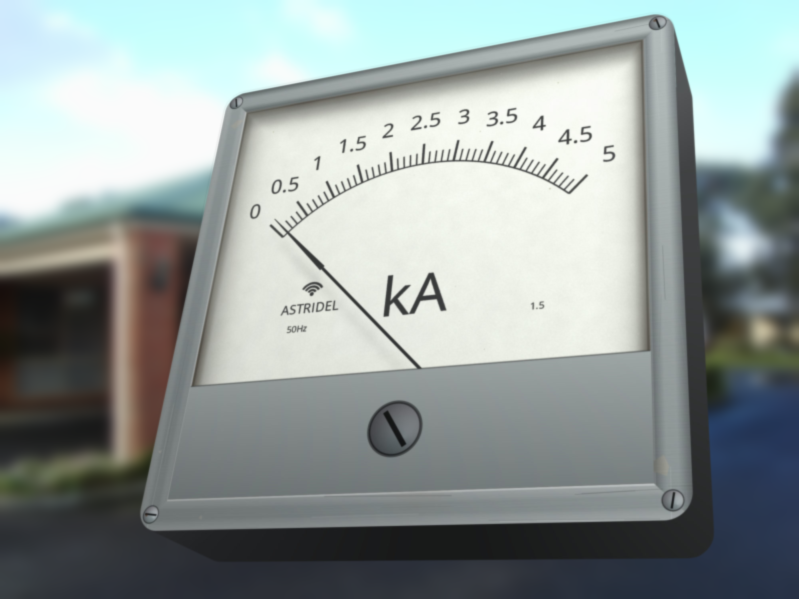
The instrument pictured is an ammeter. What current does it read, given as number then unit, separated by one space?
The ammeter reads 0.1 kA
